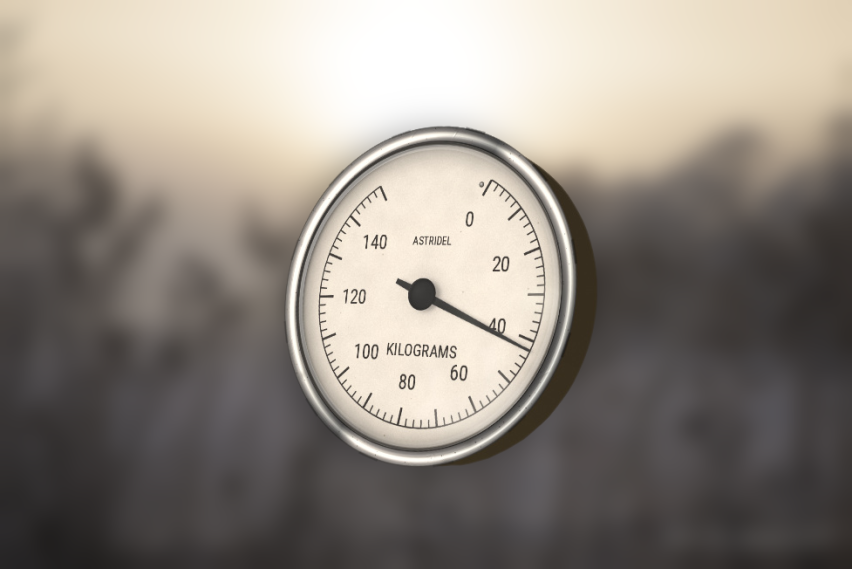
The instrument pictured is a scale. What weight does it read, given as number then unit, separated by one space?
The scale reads 42 kg
